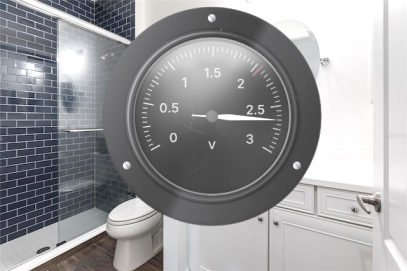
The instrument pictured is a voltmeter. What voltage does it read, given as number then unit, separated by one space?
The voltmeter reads 2.65 V
